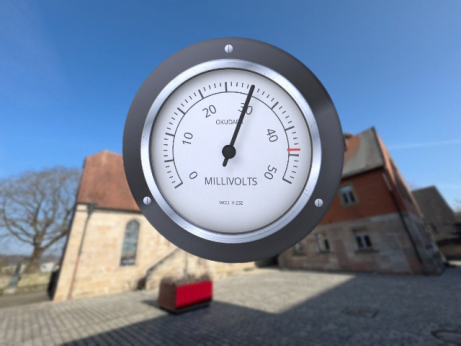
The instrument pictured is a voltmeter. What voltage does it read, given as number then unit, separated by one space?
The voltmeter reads 30 mV
